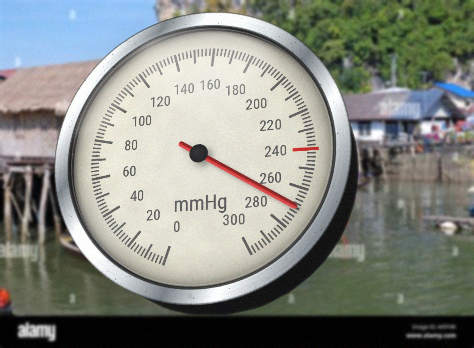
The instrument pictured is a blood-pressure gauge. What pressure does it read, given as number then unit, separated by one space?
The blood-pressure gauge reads 270 mmHg
